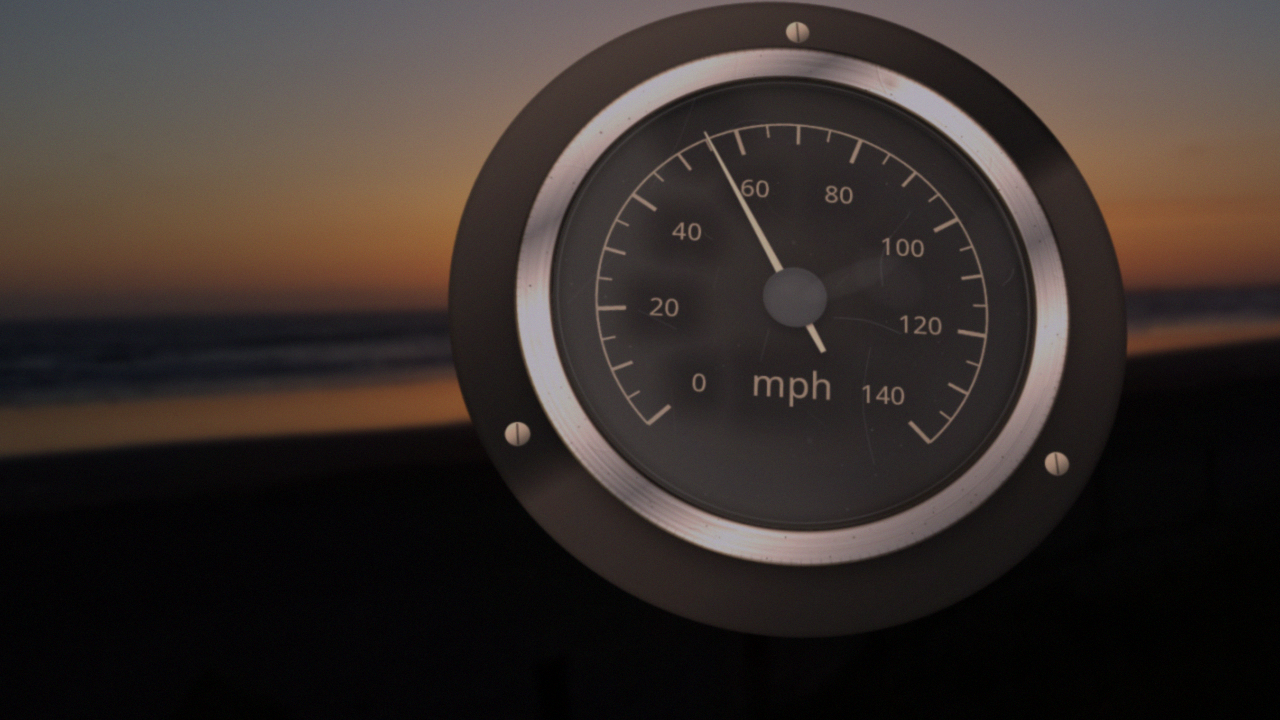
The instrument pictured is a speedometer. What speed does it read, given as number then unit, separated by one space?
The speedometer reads 55 mph
